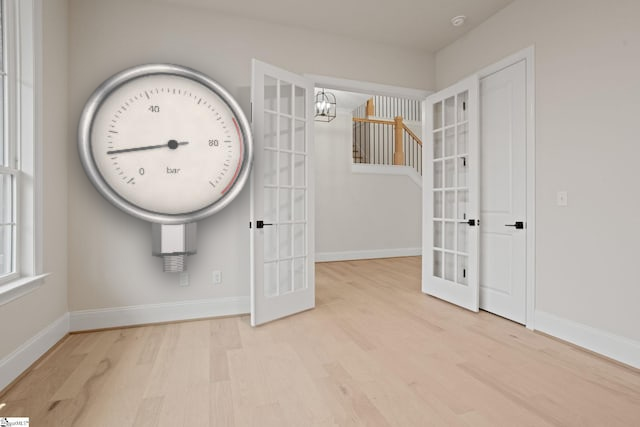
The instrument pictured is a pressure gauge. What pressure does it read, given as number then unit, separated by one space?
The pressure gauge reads 12 bar
